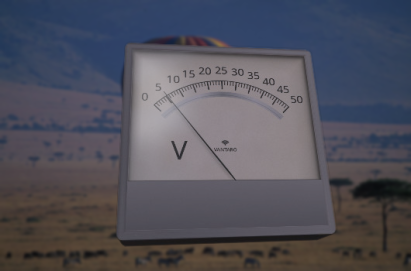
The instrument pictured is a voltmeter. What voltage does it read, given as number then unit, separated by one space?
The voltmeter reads 5 V
